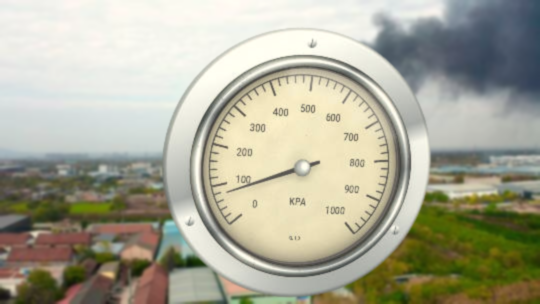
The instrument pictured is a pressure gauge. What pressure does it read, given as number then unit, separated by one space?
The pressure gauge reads 80 kPa
